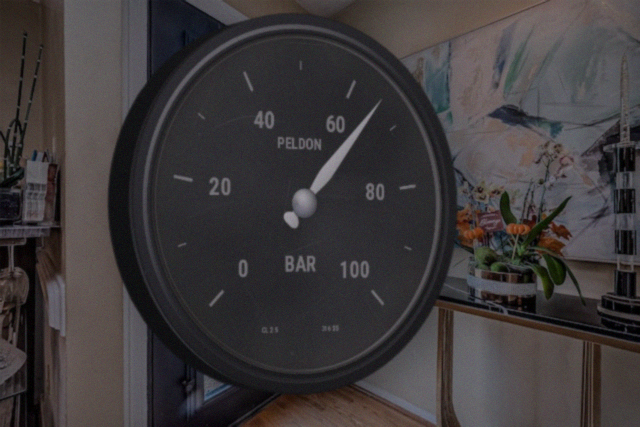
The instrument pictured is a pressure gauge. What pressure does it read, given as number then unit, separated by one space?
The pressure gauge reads 65 bar
